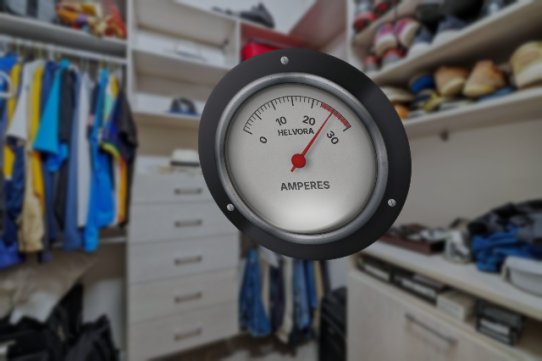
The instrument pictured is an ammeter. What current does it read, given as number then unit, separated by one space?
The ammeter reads 25 A
